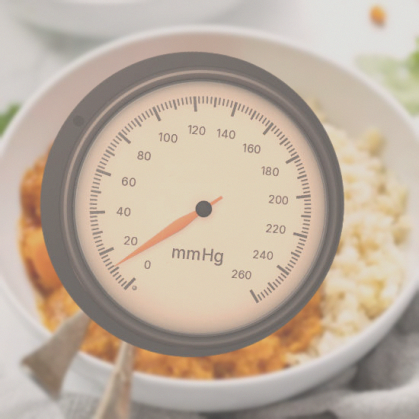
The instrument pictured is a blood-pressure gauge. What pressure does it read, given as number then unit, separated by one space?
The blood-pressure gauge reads 12 mmHg
